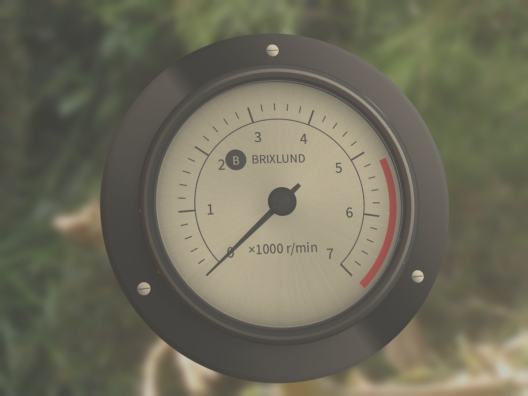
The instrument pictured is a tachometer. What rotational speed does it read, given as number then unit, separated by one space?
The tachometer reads 0 rpm
